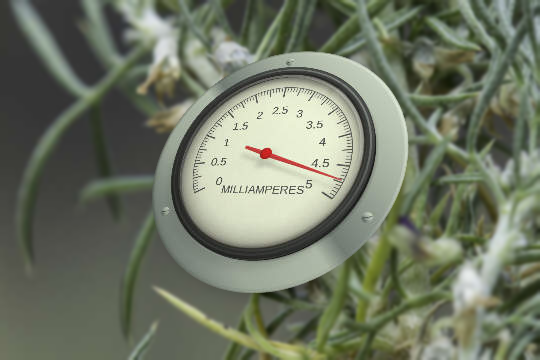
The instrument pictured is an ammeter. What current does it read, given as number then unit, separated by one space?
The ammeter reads 4.75 mA
